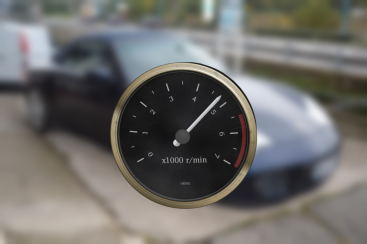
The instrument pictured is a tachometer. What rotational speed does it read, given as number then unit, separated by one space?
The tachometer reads 4750 rpm
